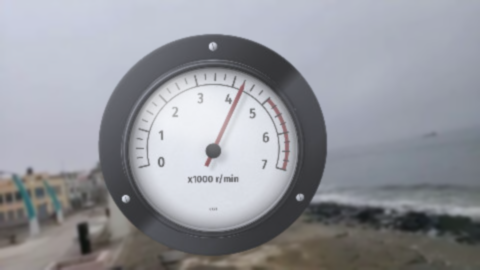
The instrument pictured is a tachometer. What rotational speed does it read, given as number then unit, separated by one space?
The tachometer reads 4250 rpm
